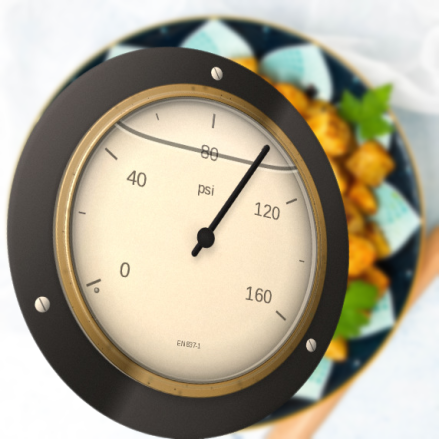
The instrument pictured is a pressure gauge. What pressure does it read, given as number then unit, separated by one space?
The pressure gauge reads 100 psi
